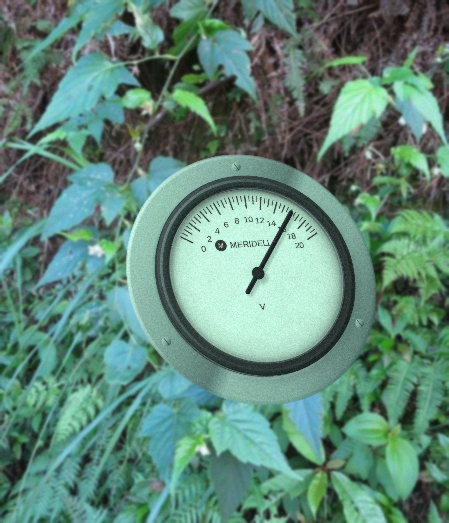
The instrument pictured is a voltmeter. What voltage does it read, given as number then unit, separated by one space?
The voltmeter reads 16 V
